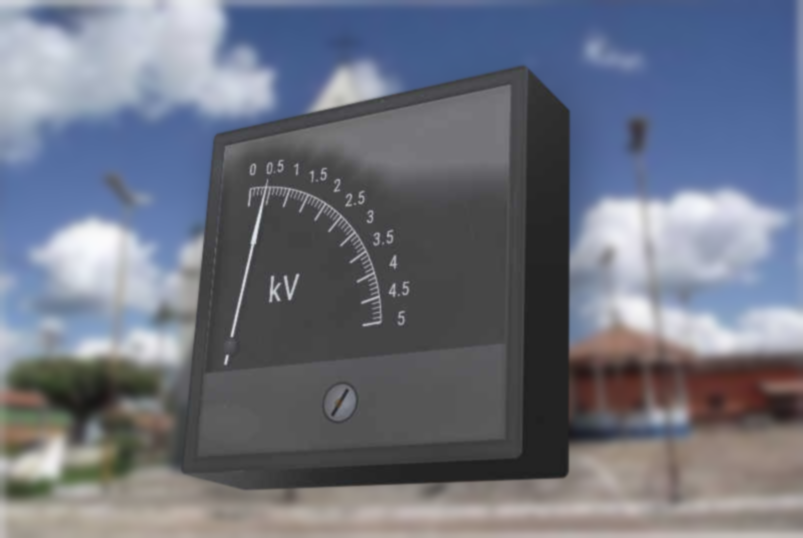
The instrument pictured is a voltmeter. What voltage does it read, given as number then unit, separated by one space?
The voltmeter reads 0.5 kV
